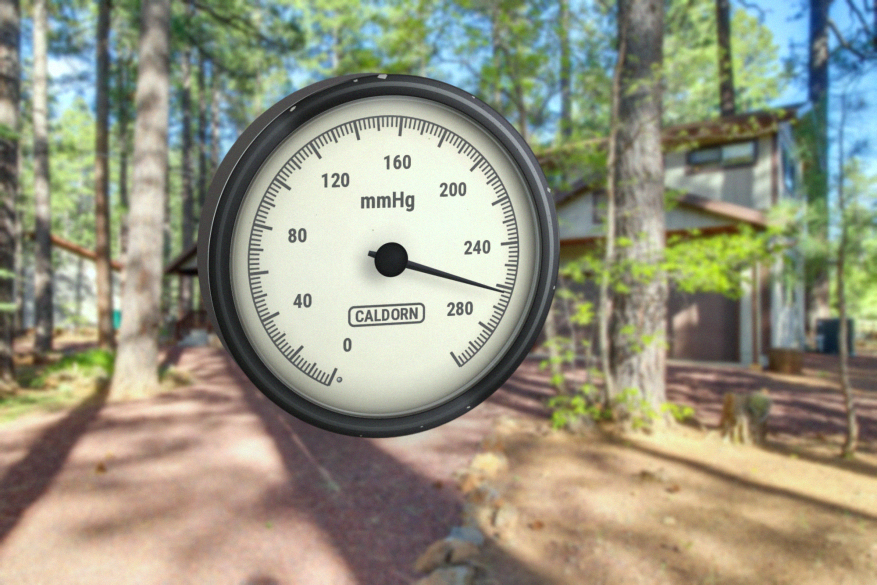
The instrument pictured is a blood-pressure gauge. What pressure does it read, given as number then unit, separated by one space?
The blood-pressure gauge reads 262 mmHg
